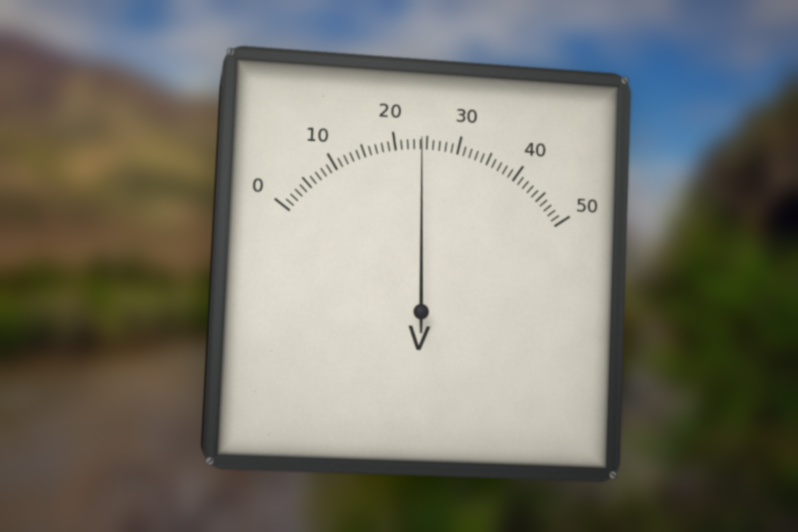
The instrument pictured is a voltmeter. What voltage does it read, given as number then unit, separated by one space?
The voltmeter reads 24 V
